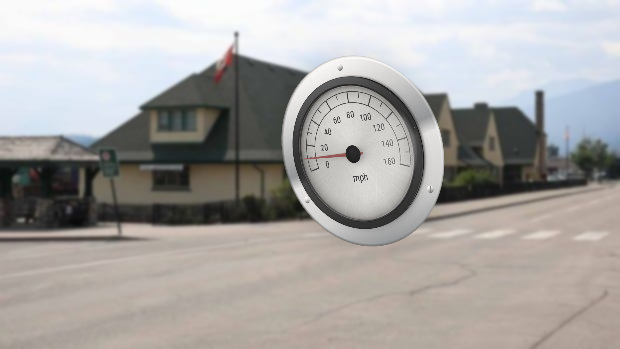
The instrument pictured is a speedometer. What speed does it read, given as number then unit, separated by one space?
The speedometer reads 10 mph
